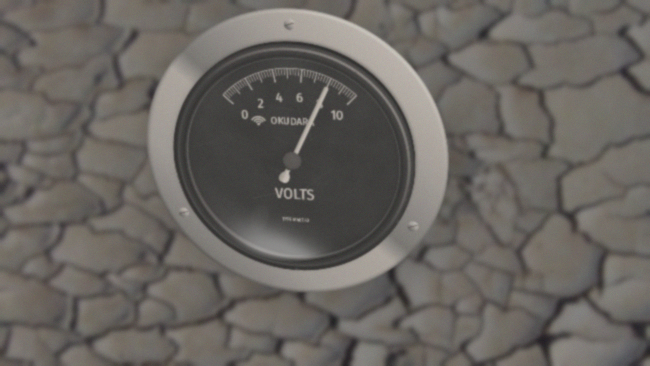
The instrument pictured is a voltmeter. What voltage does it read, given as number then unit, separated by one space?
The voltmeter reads 8 V
